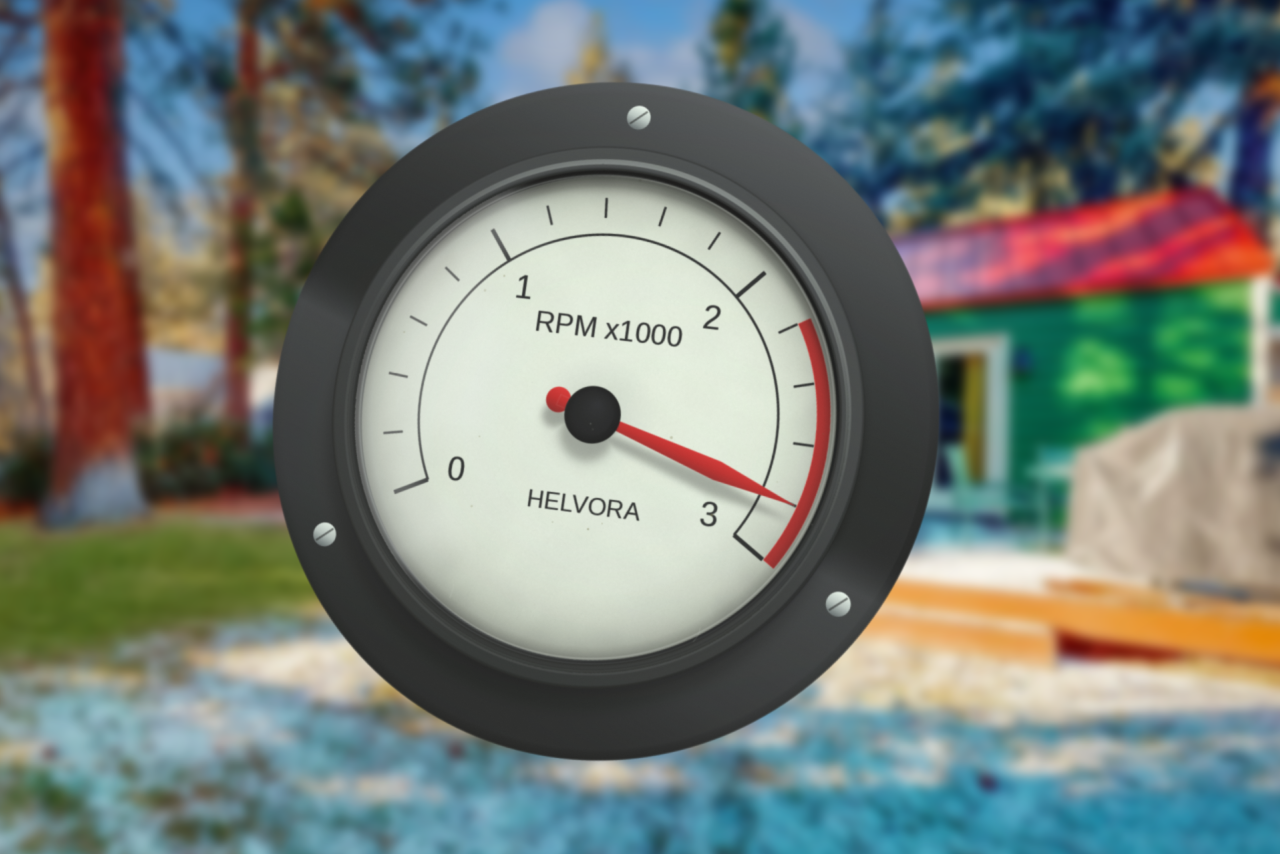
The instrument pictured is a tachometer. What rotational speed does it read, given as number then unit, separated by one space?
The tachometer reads 2800 rpm
